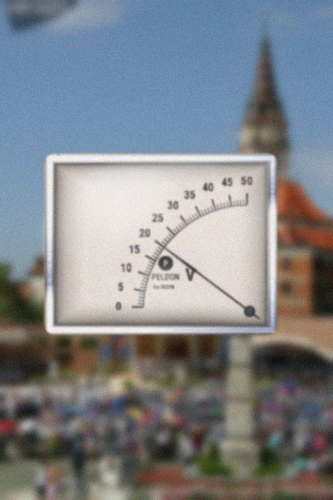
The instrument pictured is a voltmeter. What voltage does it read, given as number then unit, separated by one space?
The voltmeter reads 20 V
